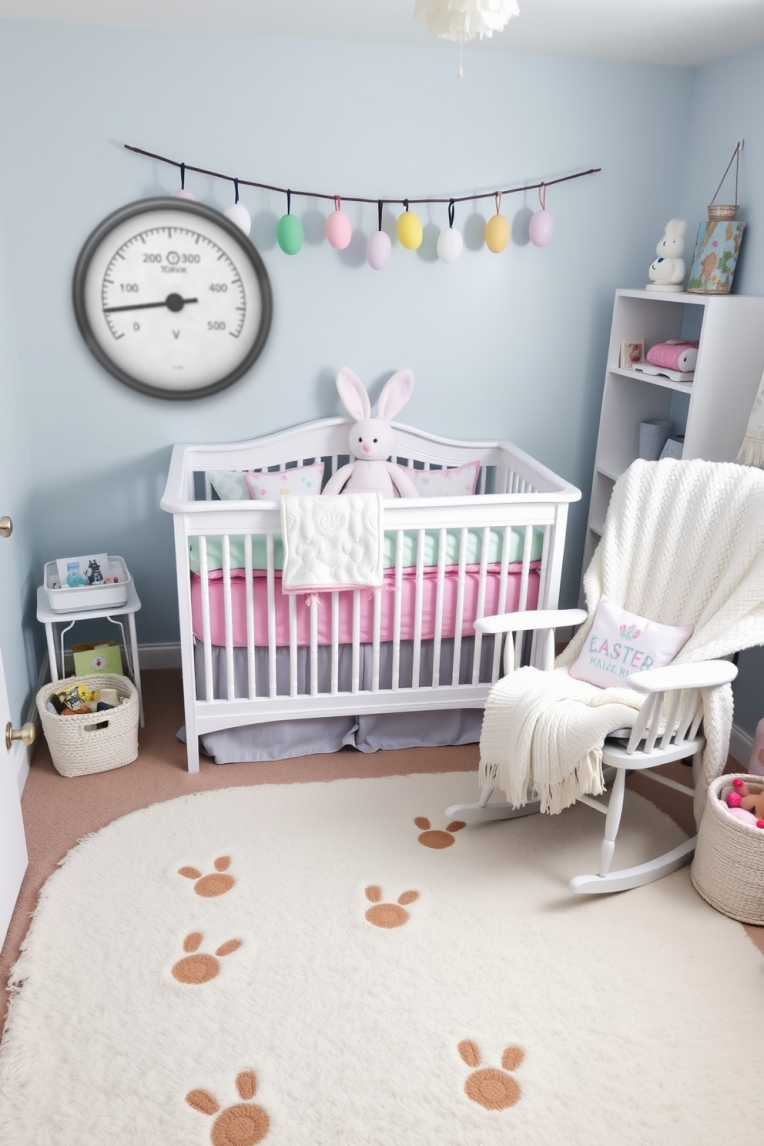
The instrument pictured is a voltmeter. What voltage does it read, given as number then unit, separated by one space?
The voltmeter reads 50 V
